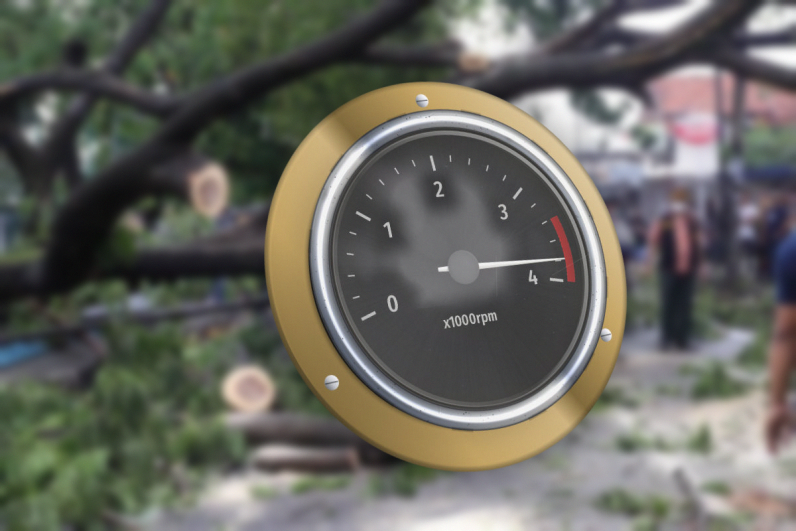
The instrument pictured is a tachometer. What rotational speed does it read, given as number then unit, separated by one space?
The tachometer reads 3800 rpm
